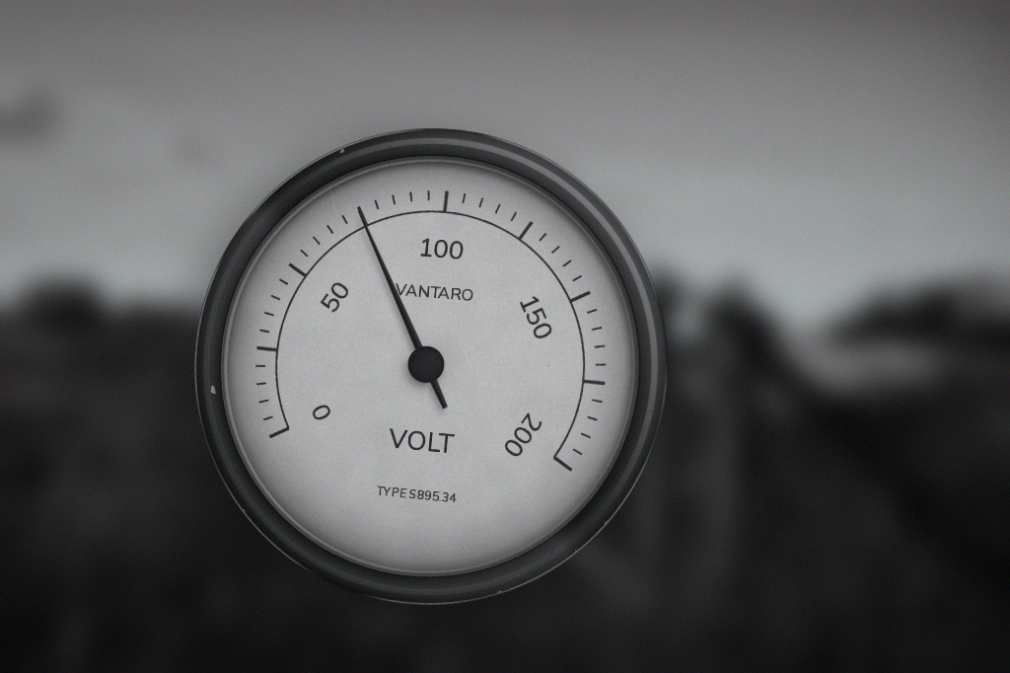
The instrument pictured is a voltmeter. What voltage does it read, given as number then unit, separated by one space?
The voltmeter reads 75 V
